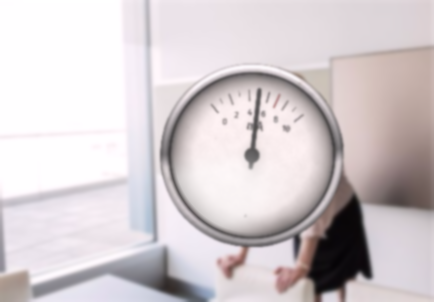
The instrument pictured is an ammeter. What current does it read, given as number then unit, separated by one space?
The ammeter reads 5 mA
